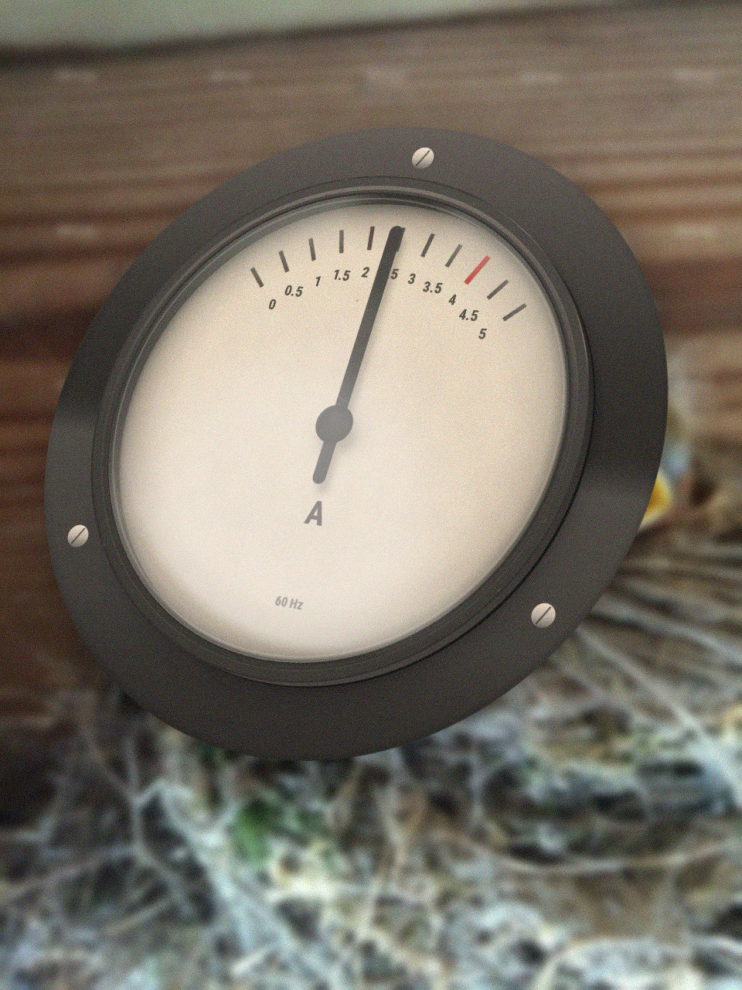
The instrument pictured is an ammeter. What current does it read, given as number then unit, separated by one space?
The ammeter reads 2.5 A
